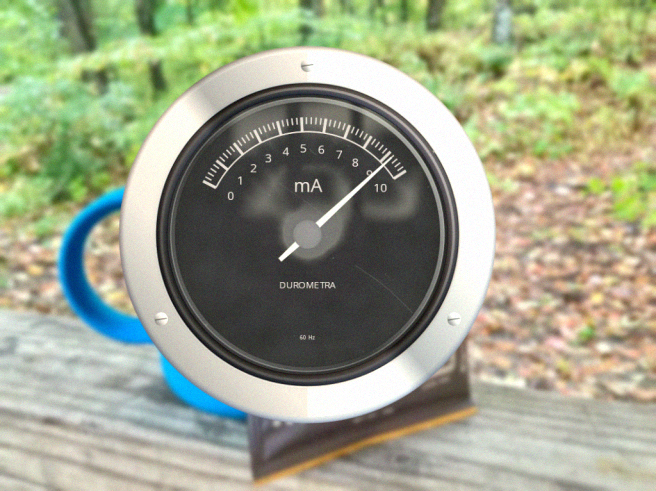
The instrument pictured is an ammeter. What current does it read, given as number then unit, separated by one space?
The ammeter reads 9.2 mA
